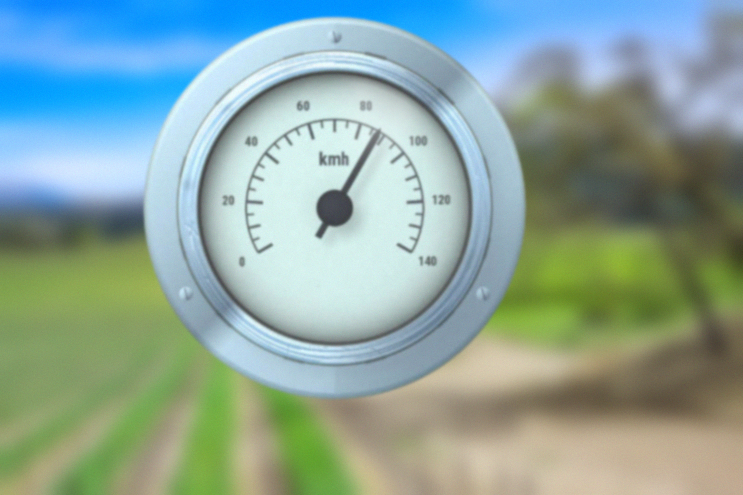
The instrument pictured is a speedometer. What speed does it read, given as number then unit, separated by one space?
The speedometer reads 87.5 km/h
